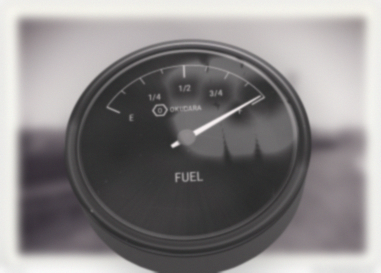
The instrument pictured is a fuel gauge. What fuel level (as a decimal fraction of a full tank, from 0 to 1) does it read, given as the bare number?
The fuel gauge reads 1
